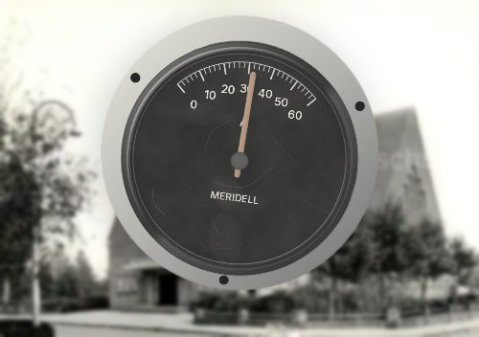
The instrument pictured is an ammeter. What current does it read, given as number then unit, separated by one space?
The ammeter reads 32 A
